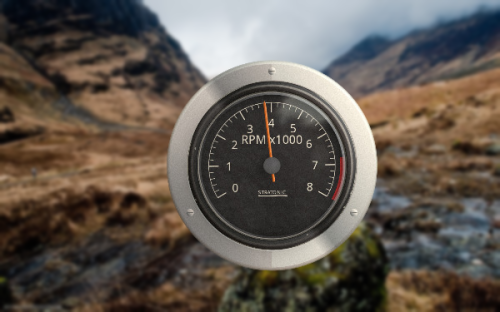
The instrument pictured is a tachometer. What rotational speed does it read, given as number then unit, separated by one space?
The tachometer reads 3800 rpm
